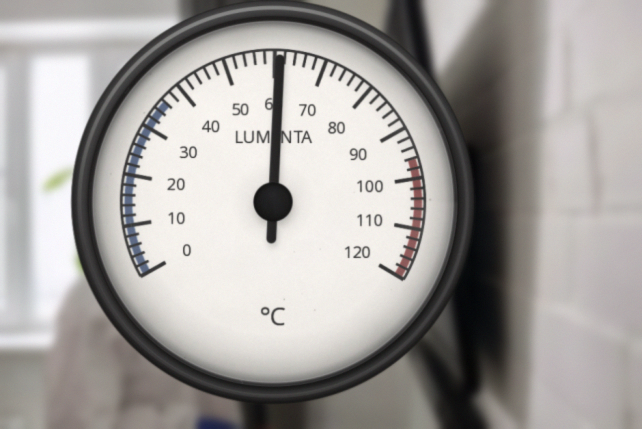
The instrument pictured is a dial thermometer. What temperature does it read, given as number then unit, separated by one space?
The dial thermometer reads 61 °C
